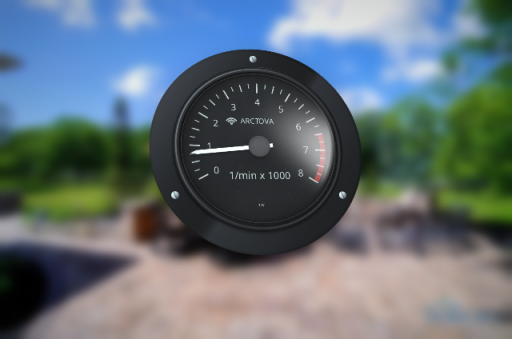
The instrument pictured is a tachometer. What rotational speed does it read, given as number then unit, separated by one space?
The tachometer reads 750 rpm
